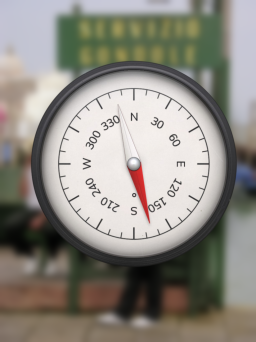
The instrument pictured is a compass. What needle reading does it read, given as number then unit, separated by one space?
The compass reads 165 °
